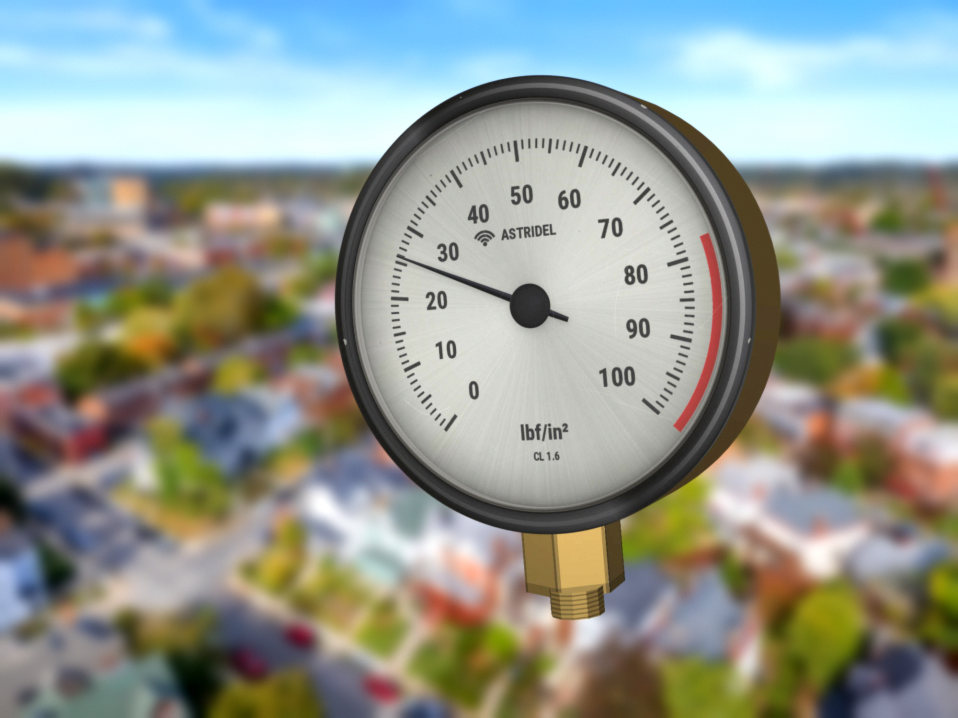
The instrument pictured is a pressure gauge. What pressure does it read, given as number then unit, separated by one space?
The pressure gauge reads 26 psi
